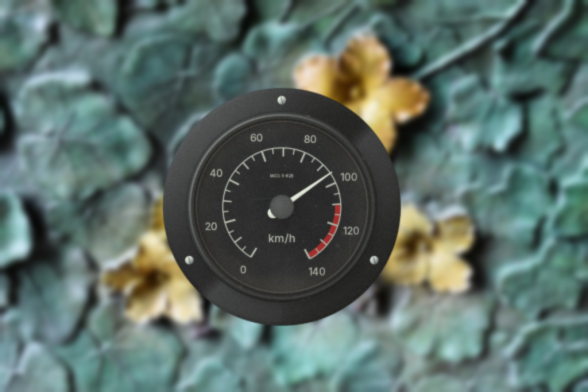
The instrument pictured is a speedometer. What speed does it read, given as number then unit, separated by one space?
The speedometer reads 95 km/h
